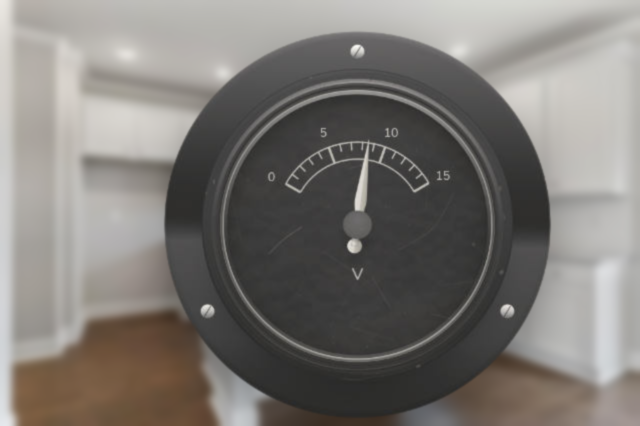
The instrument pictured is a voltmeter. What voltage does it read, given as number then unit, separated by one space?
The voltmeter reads 8.5 V
